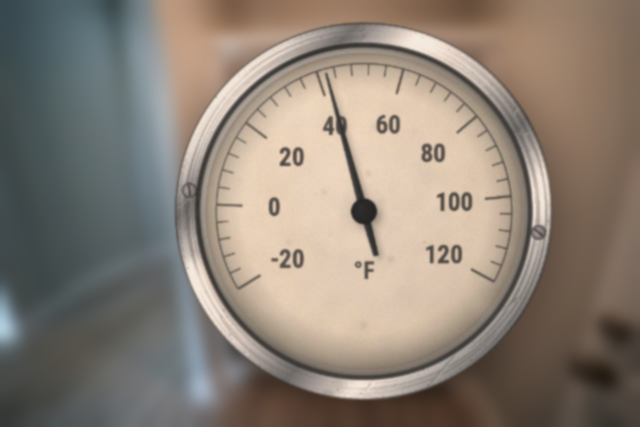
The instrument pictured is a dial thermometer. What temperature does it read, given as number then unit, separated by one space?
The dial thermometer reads 42 °F
